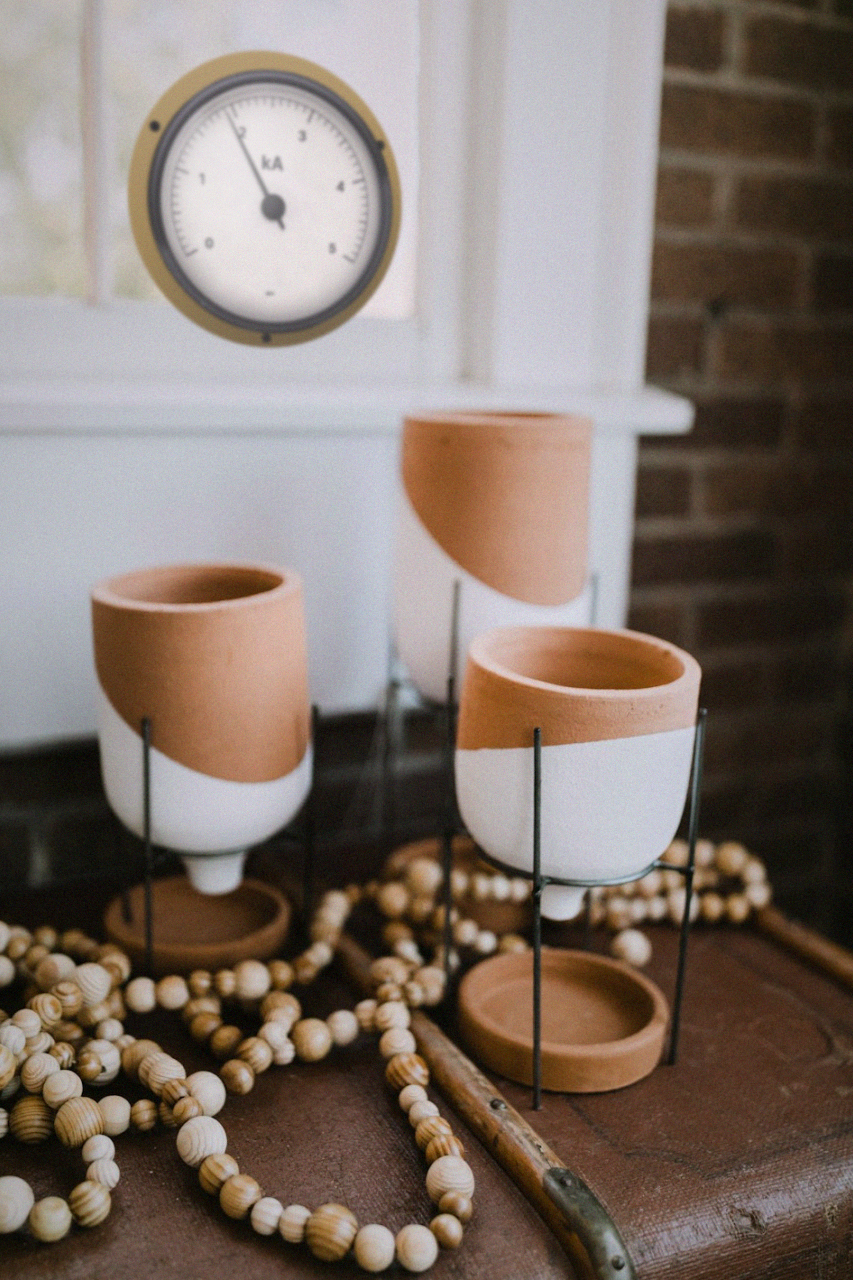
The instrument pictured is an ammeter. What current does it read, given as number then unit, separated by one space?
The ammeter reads 1.9 kA
